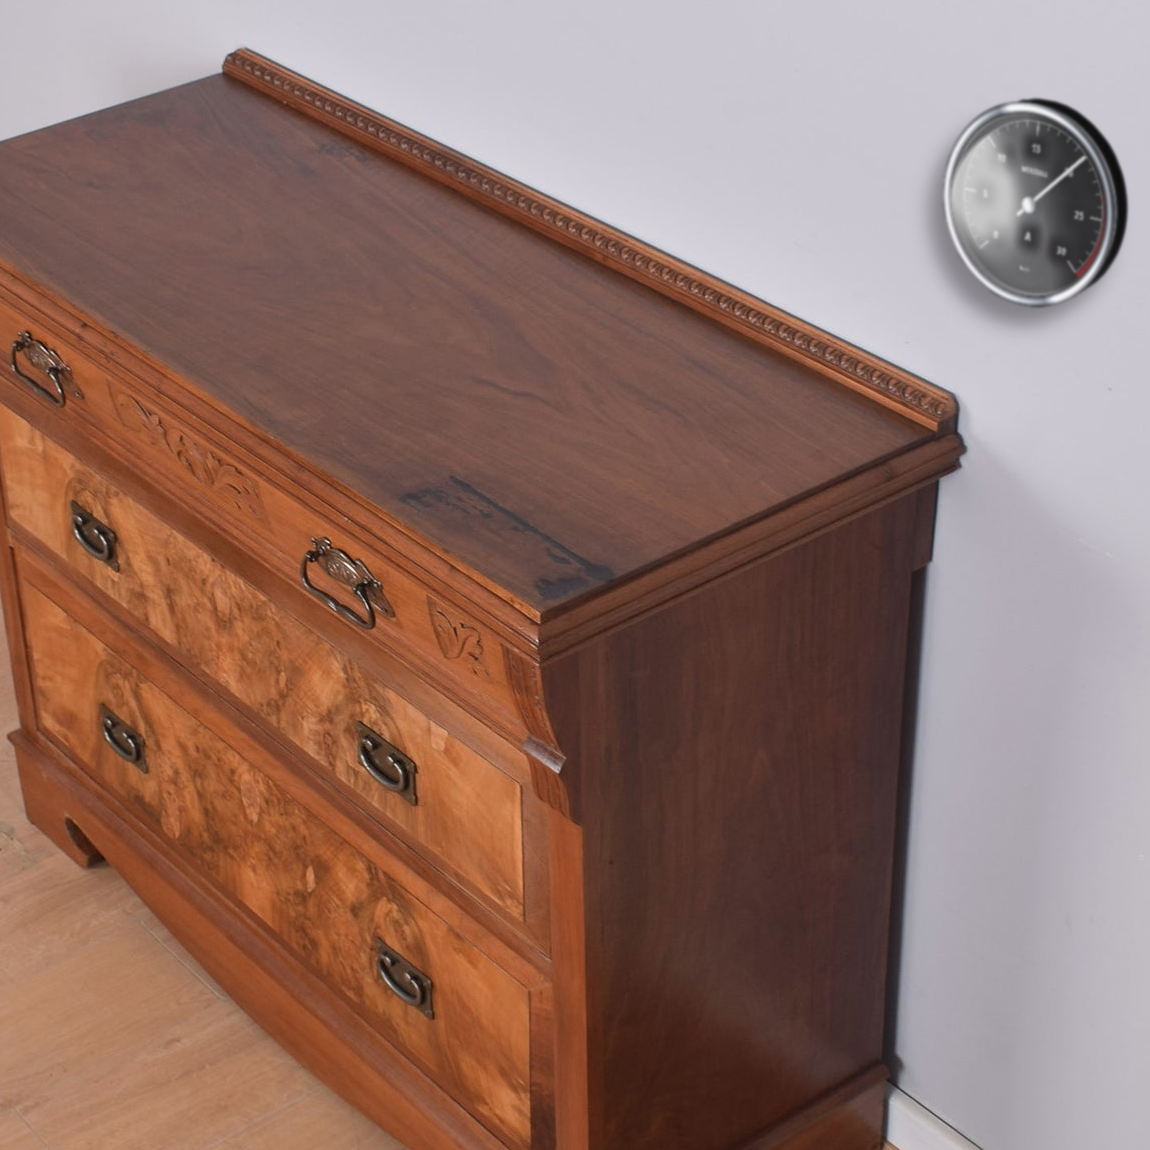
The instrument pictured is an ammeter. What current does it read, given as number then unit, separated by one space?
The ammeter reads 20 A
